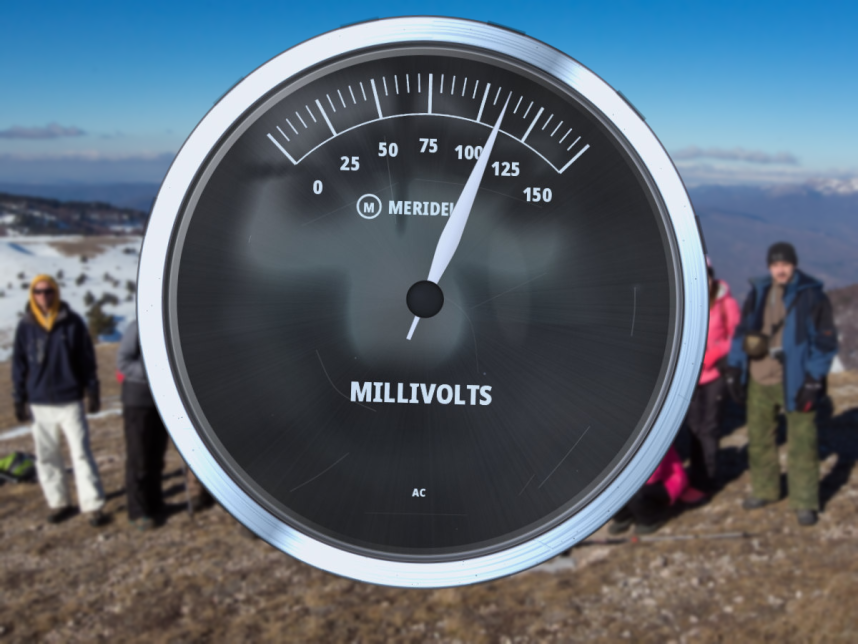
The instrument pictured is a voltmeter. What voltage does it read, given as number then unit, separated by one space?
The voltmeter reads 110 mV
